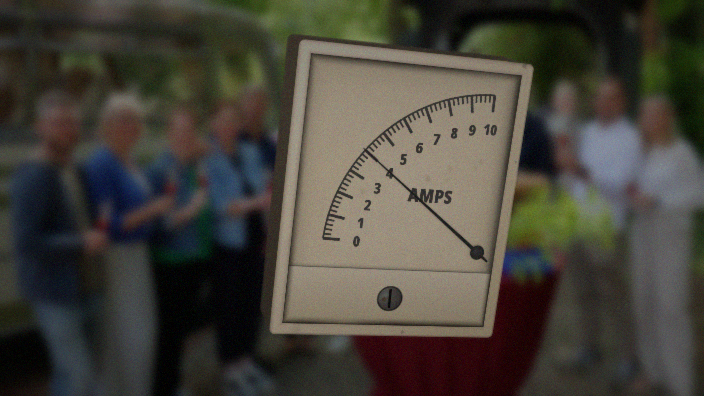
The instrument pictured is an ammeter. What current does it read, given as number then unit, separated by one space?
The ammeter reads 4 A
